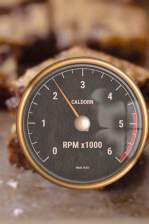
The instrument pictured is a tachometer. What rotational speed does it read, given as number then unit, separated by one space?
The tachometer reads 2250 rpm
